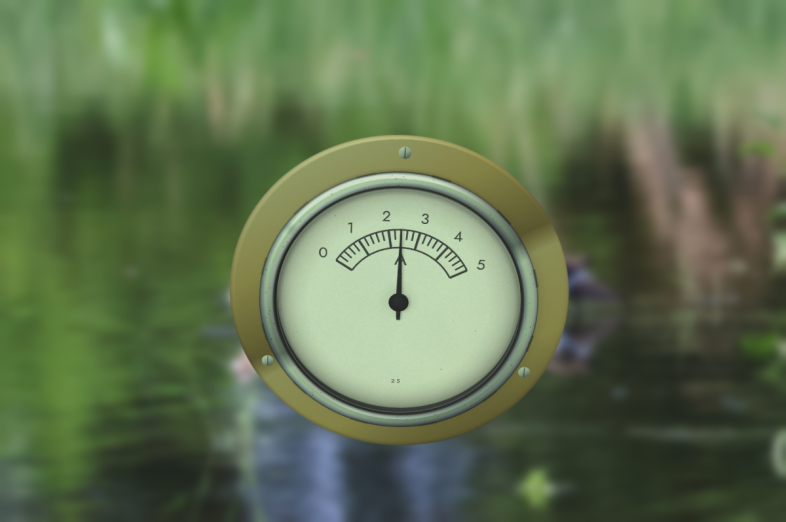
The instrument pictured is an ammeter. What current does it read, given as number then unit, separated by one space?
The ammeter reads 2.4 A
